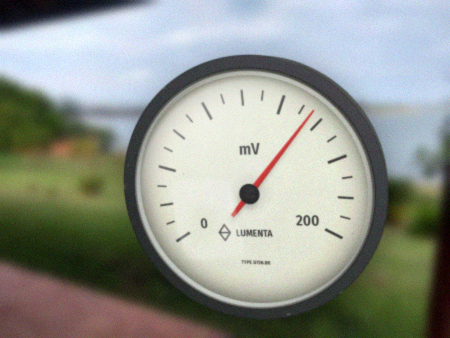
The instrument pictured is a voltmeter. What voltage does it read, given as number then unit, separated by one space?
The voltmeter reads 135 mV
